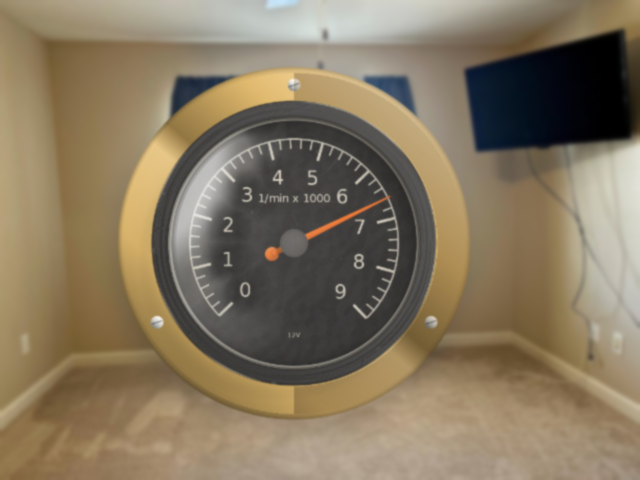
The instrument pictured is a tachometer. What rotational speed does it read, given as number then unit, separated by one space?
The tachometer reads 6600 rpm
